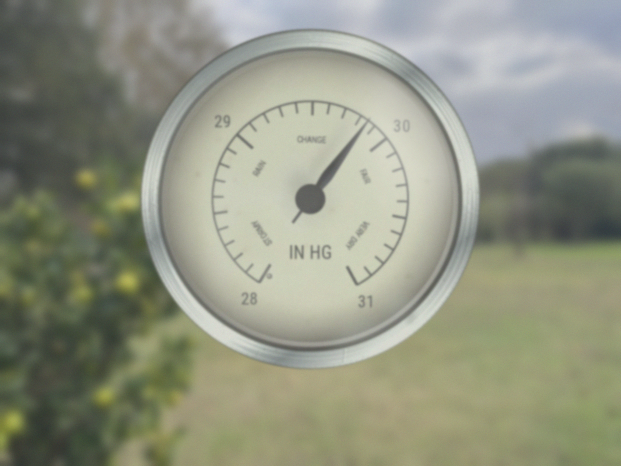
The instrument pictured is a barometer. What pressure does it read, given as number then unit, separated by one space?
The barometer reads 29.85 inHg
